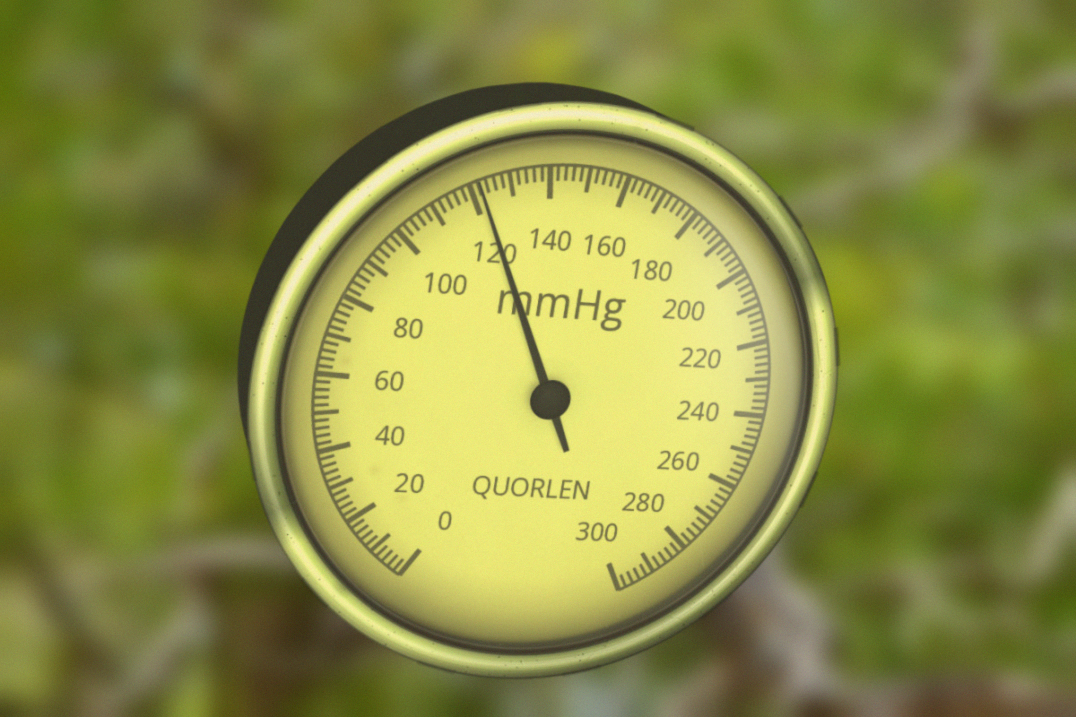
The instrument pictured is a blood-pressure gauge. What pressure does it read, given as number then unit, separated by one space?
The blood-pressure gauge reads 122 mmHg
